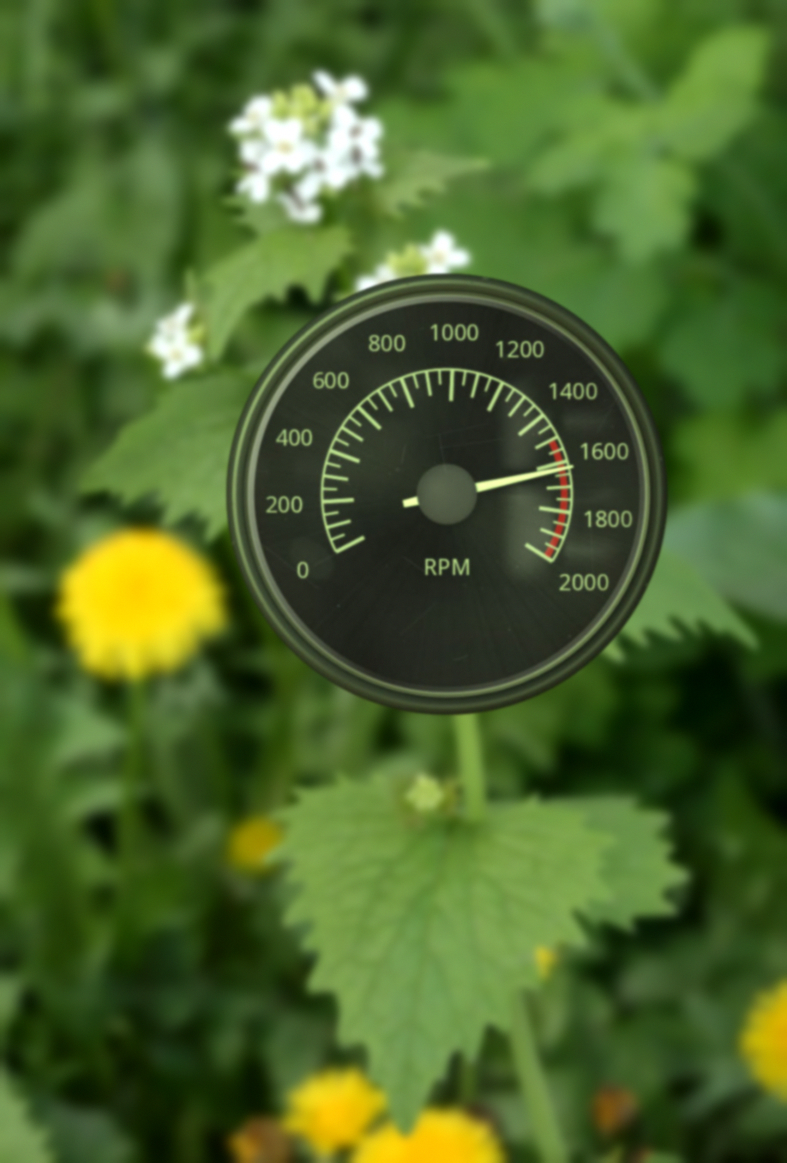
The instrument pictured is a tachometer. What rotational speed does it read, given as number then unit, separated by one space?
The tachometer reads 1625 rpm
